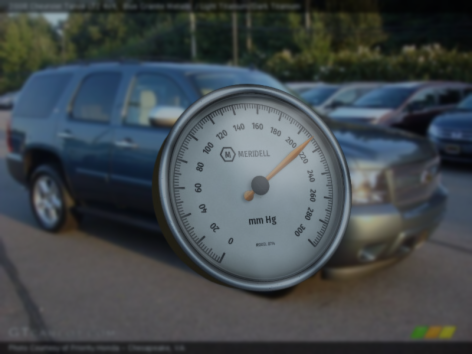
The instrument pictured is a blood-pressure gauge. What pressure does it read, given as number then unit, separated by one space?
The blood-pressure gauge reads 210 mmHg
